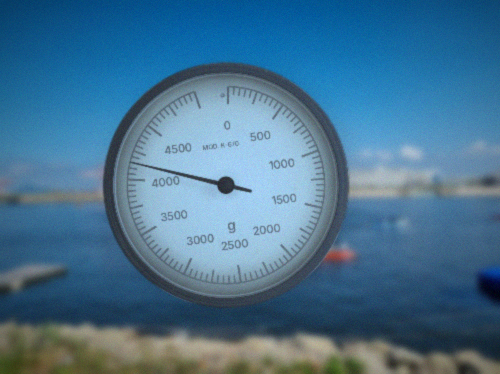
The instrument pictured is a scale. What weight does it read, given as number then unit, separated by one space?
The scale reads 4150 g
